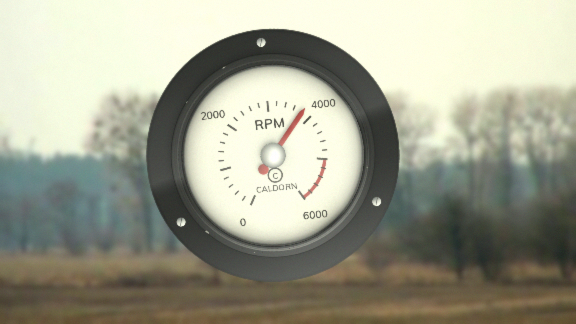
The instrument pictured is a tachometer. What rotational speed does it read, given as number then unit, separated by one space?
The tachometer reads 3800 rpm
